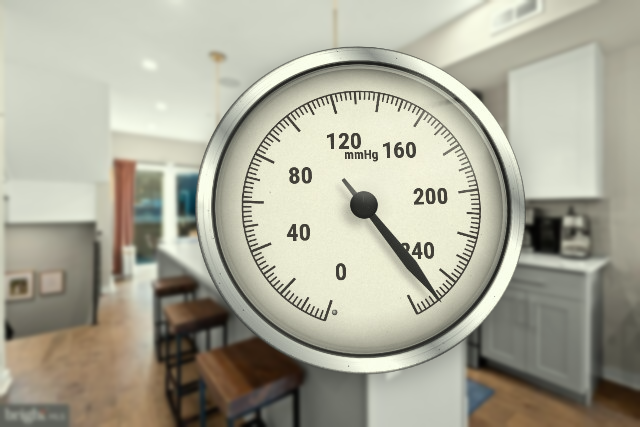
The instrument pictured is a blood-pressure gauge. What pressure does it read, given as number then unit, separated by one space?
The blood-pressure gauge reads 250 mmHg
